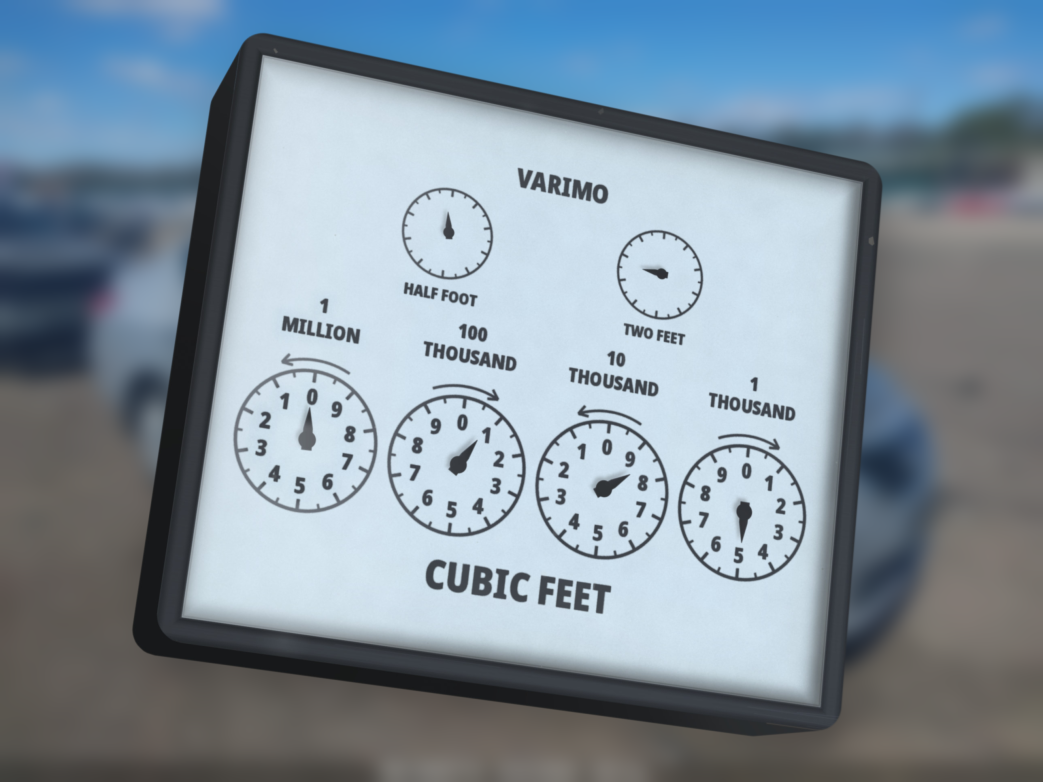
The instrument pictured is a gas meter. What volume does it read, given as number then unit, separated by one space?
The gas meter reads 8500 ft³
